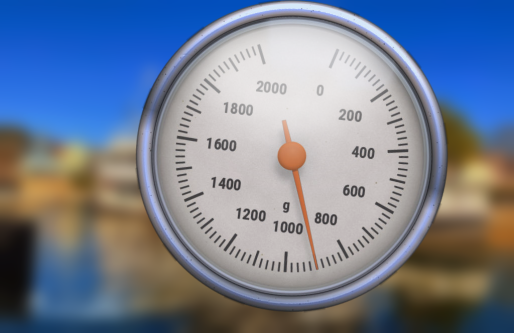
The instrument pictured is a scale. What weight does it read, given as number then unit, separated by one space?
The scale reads 900 g
